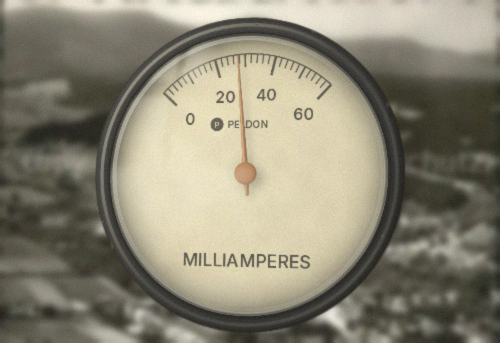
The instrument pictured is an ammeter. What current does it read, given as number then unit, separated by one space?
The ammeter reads 28 mA
